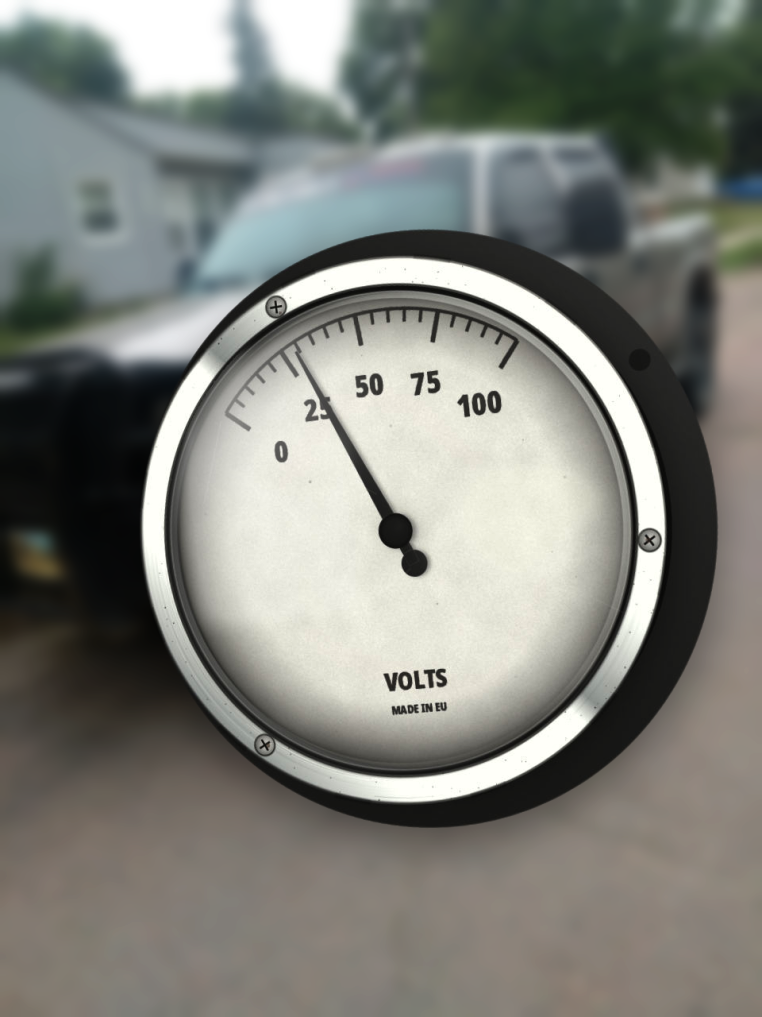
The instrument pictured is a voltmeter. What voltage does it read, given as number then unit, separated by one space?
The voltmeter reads 30 V
